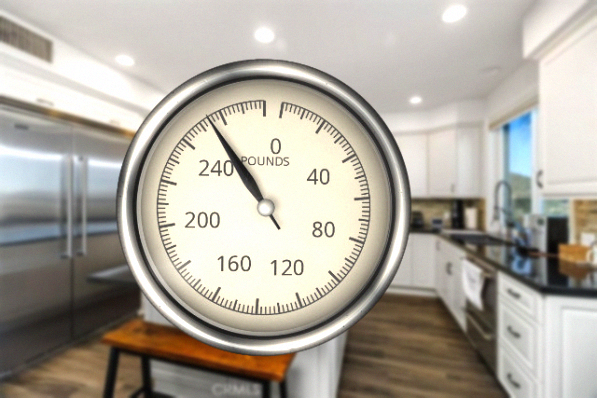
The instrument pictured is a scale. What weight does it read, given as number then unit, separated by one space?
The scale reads 254 lb
